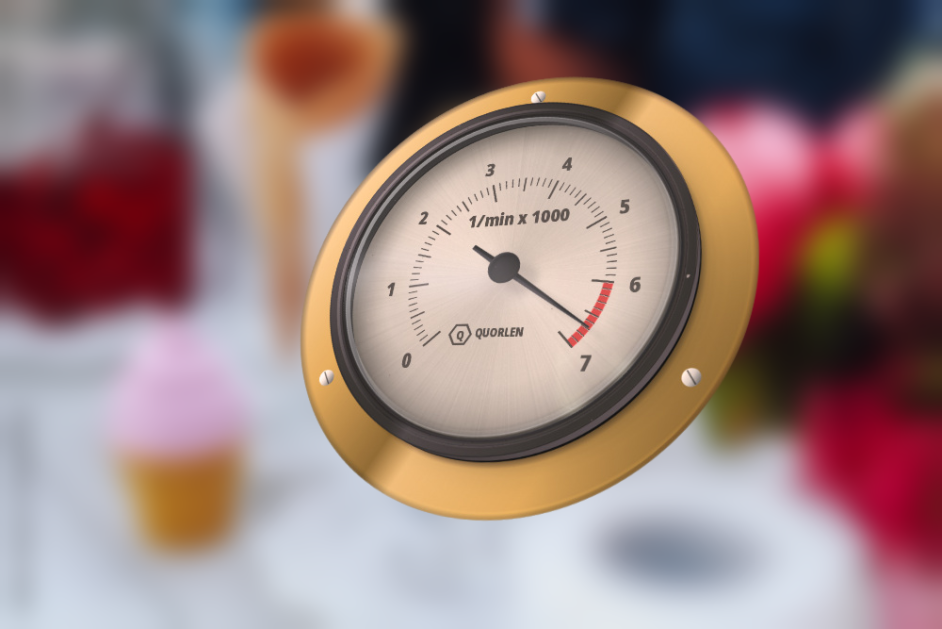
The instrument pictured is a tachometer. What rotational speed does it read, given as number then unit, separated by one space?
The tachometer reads 6700 rpm
